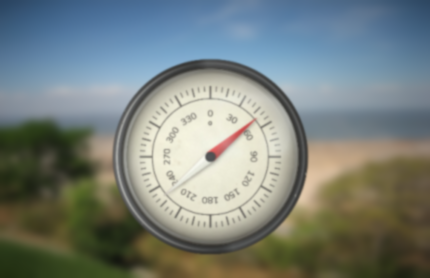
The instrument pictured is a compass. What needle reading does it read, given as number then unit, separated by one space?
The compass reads 50 °
